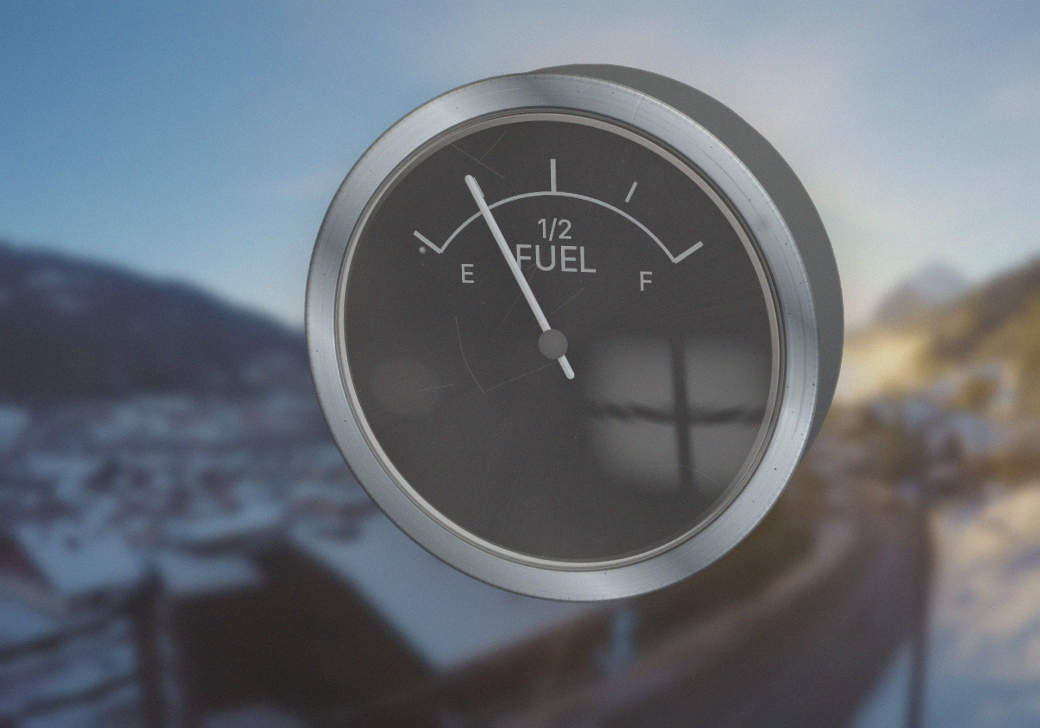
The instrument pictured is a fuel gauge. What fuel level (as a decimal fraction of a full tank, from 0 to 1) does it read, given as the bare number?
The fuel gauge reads 0.25
